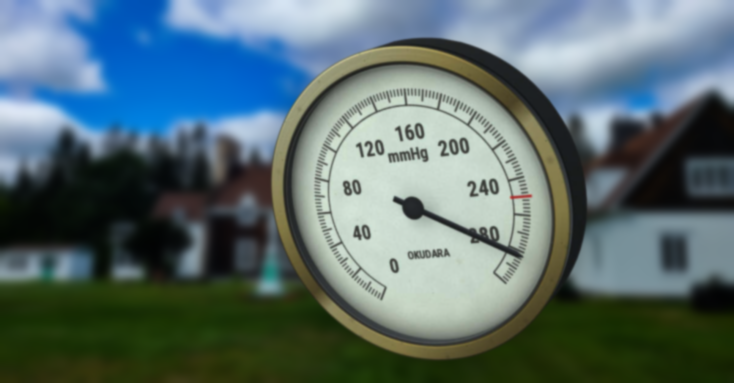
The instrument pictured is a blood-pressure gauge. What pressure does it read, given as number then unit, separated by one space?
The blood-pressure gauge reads 280 mmHg
